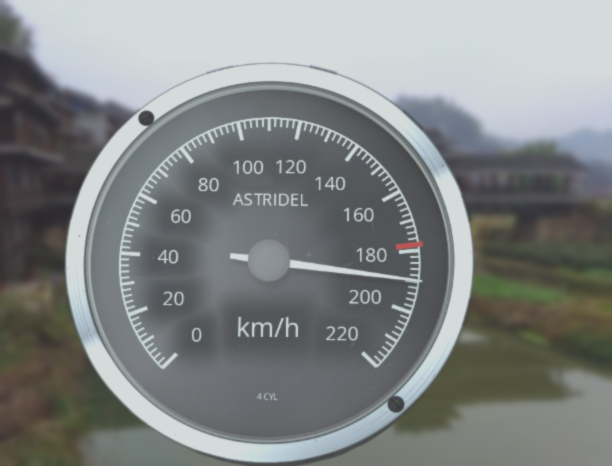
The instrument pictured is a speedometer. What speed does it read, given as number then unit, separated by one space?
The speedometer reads 190 km/h
